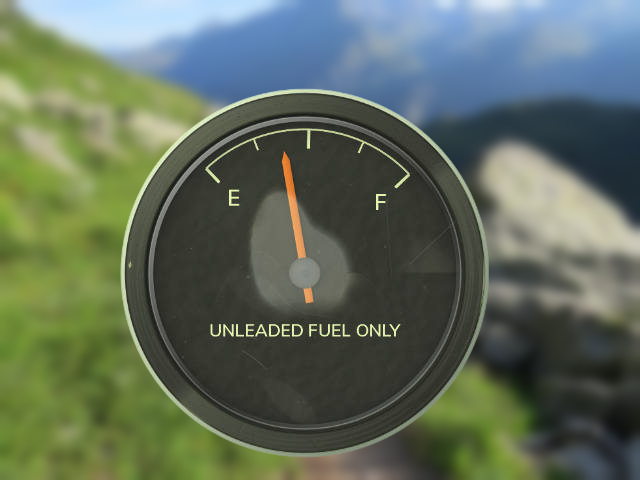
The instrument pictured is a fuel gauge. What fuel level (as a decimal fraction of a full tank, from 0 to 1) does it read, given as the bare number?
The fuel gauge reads 0.375
